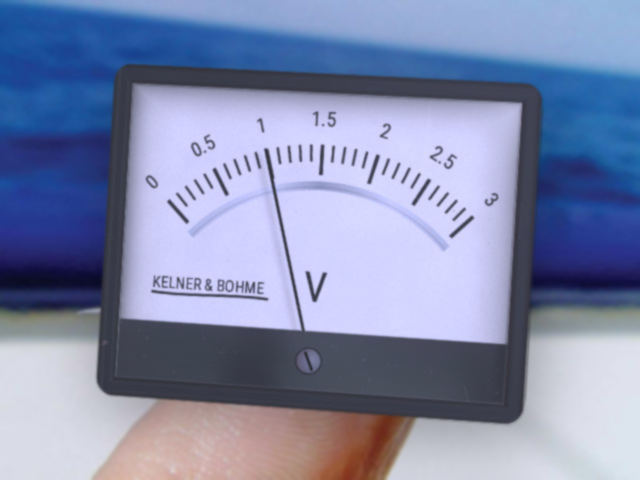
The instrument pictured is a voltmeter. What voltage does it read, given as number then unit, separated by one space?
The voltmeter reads 1 V
